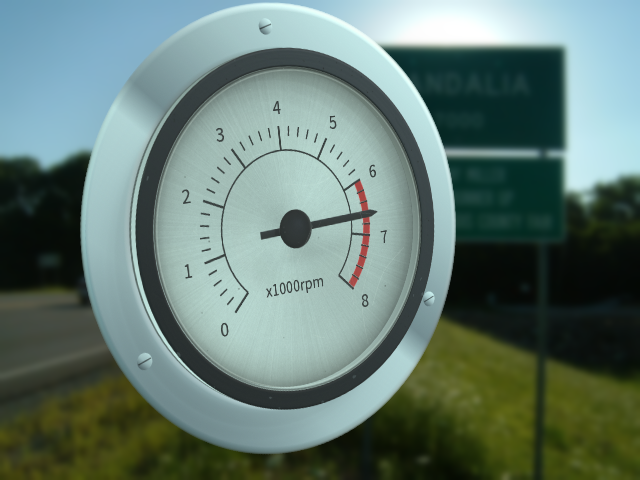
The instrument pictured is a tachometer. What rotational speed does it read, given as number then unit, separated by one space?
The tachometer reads 6600 rpm
